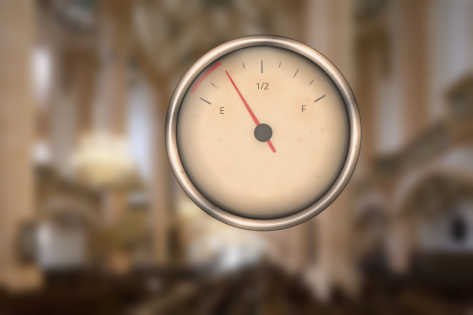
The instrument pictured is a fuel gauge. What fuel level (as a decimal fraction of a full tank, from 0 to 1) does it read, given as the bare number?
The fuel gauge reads 0.25
